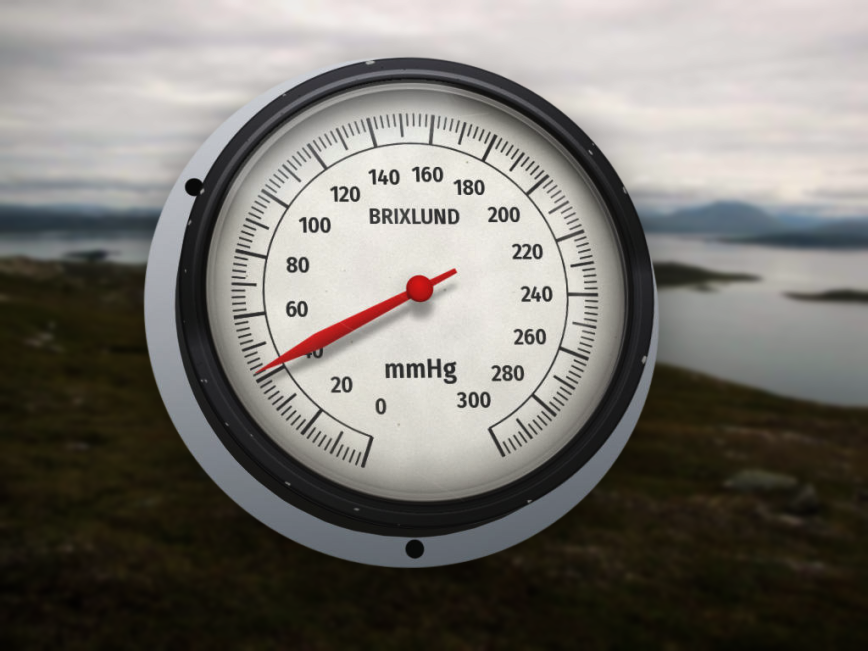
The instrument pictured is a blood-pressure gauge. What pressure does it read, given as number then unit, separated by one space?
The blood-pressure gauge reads 42 mmHg
